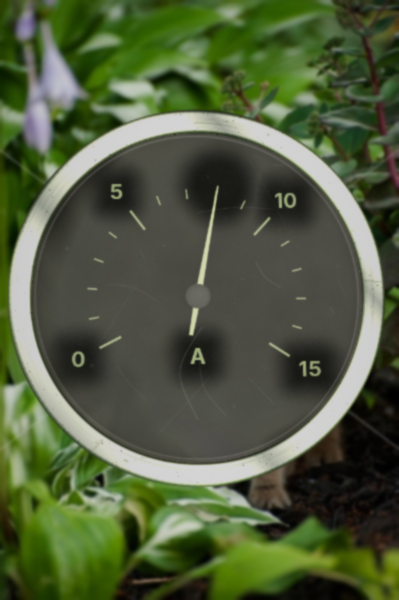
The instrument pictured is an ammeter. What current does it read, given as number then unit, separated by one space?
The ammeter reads 8 A
